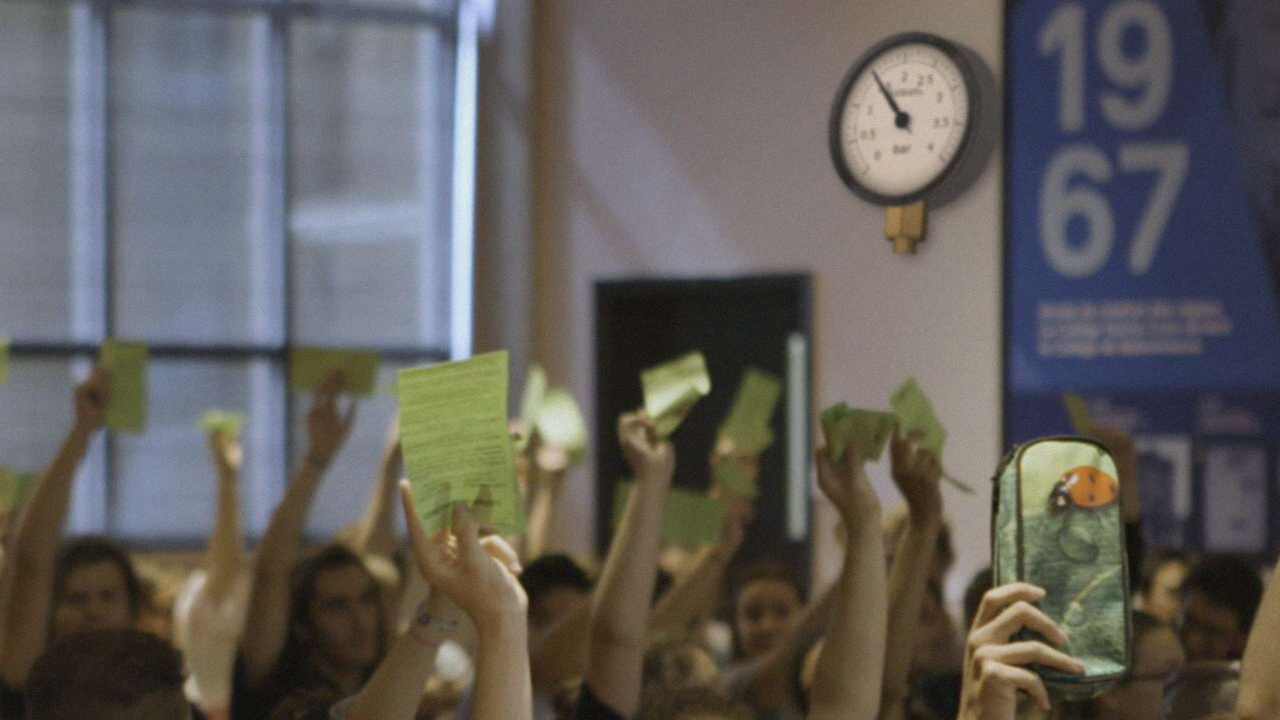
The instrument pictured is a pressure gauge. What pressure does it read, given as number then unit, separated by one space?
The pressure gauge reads 1.5 bar
